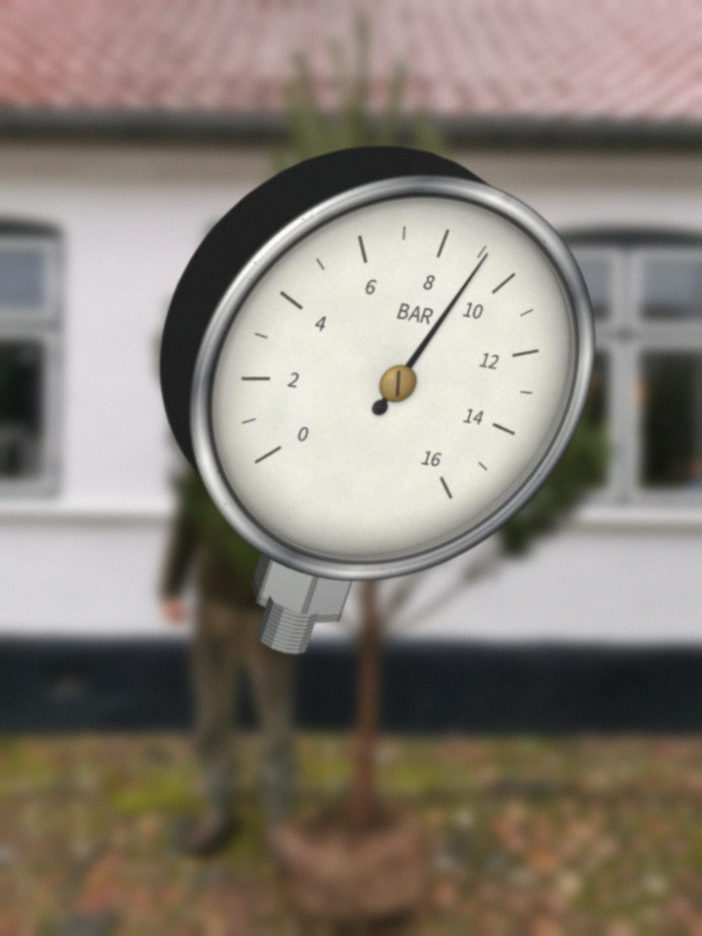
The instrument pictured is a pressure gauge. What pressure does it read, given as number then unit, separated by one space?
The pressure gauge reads 9 bar
